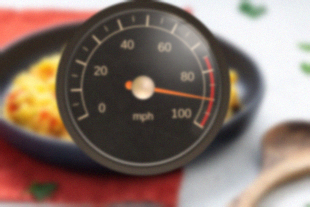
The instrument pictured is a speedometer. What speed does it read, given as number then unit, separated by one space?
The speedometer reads 90 mph
